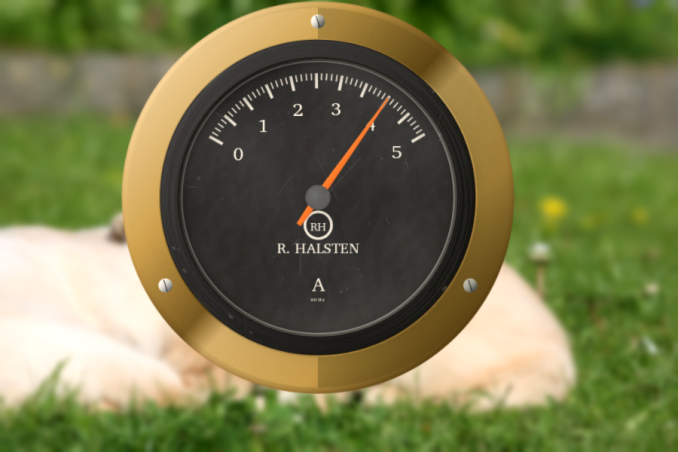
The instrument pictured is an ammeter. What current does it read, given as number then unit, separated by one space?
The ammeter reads 4 A
